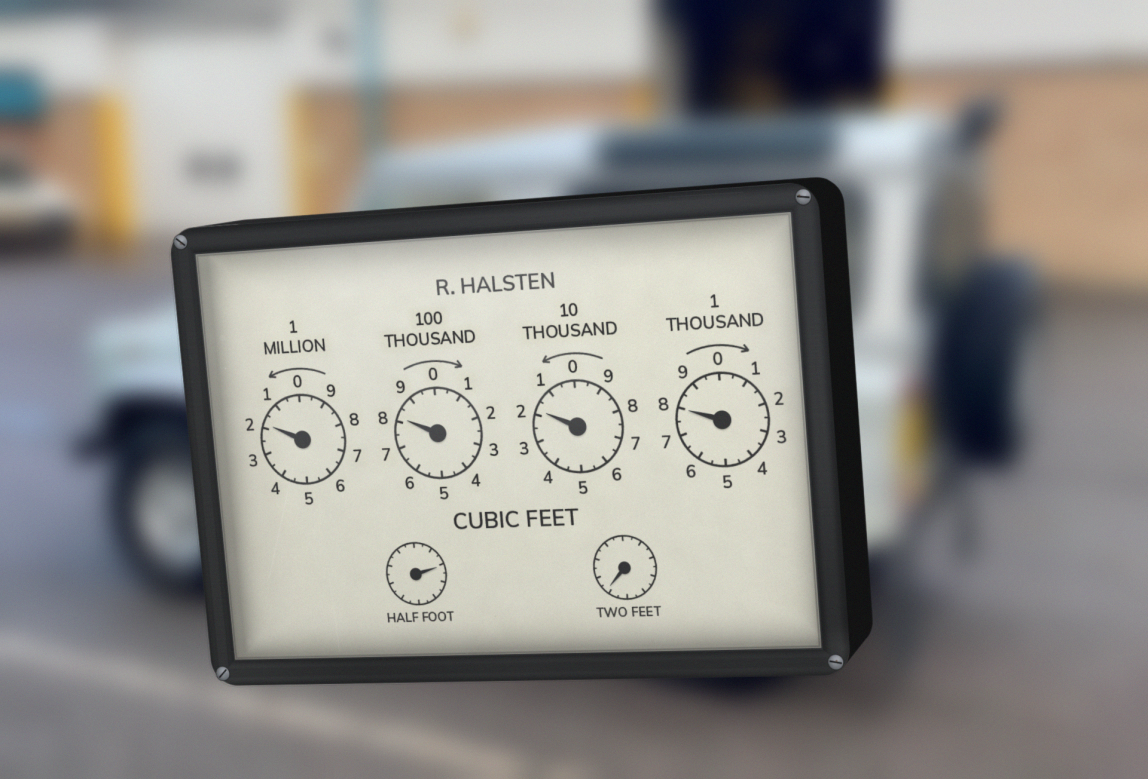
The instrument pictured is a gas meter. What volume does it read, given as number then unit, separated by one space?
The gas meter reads 181800 ft³
